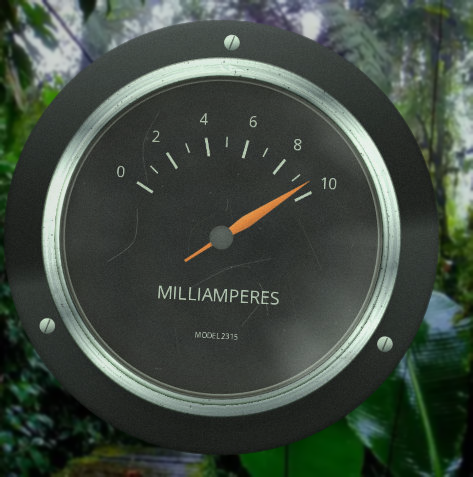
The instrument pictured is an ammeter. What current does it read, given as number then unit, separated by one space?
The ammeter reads 9.5 mA
